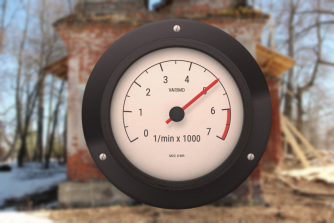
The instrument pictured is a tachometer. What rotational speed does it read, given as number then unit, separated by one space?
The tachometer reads 5000 rpm
